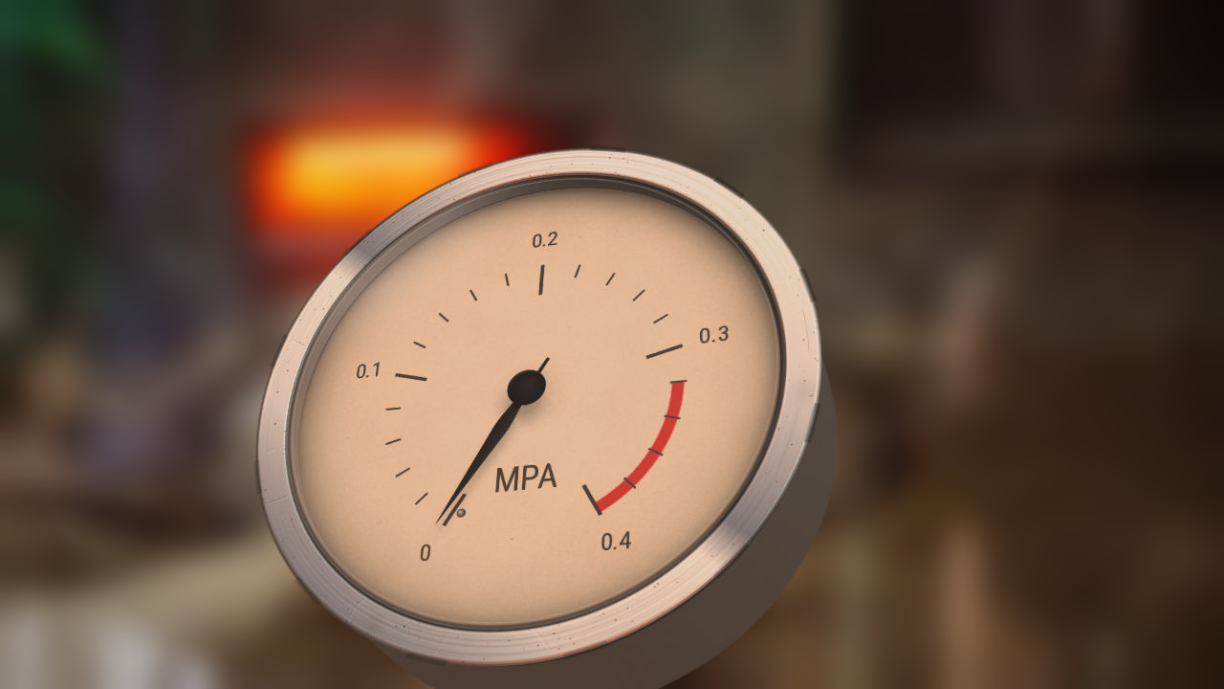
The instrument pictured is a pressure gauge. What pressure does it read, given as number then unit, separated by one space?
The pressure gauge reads 0 MPa
